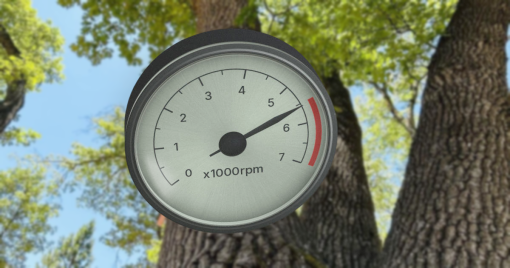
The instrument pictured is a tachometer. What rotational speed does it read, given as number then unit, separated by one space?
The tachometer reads 5500 rpm
